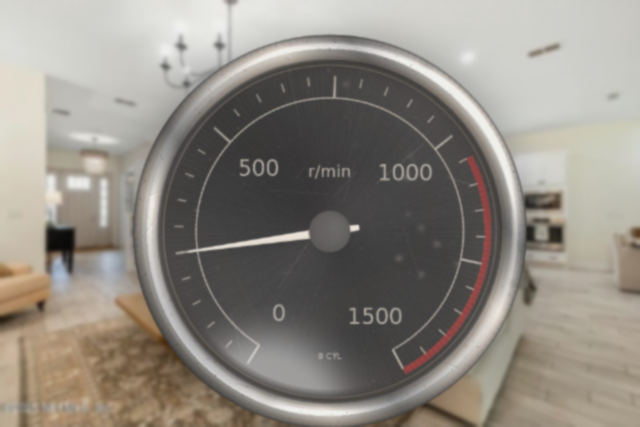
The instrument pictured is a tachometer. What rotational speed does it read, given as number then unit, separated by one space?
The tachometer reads 250 rpm
